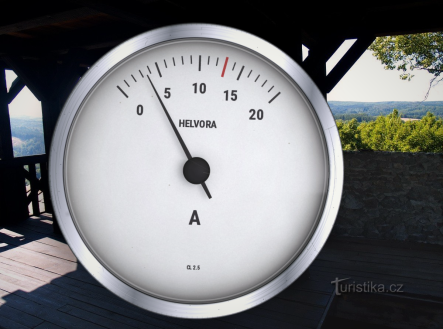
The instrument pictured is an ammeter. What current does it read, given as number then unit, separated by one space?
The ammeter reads 3.5 A
